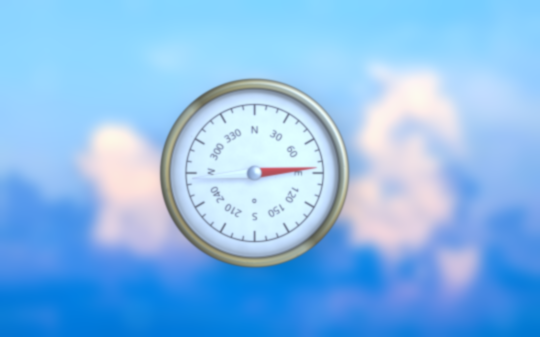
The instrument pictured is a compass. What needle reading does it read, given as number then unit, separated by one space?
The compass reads 85 °
